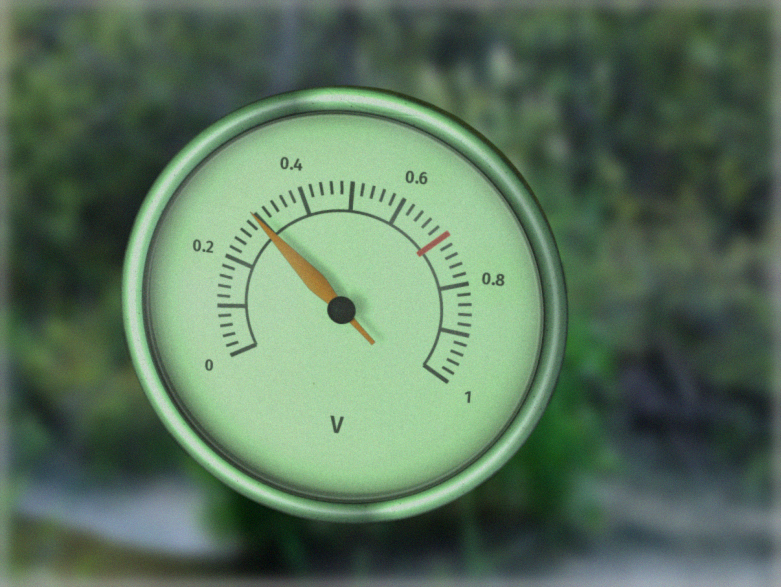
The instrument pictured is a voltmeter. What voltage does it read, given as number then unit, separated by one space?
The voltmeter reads 0.3 V
